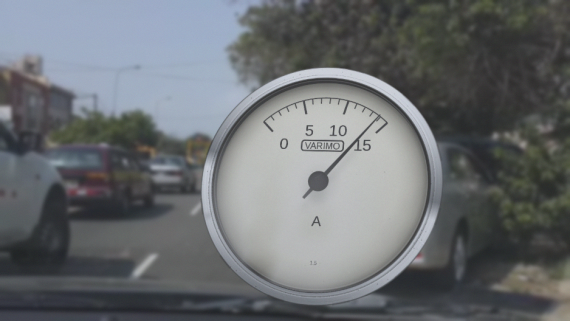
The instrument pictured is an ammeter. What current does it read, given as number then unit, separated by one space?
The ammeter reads 14 A
